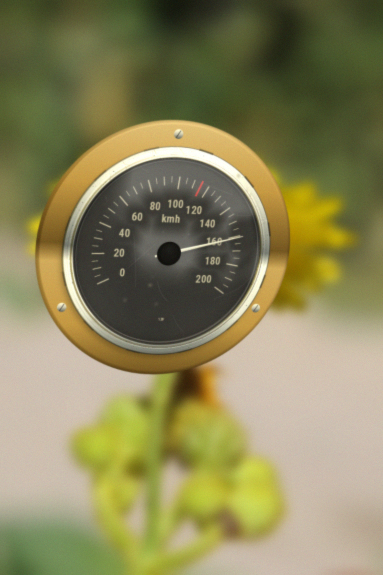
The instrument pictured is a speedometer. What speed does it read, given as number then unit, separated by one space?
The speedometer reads 160 km/h
